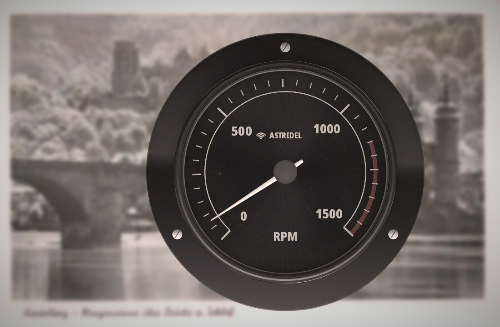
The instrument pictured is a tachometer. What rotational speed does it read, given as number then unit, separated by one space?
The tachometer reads 75 rpm
